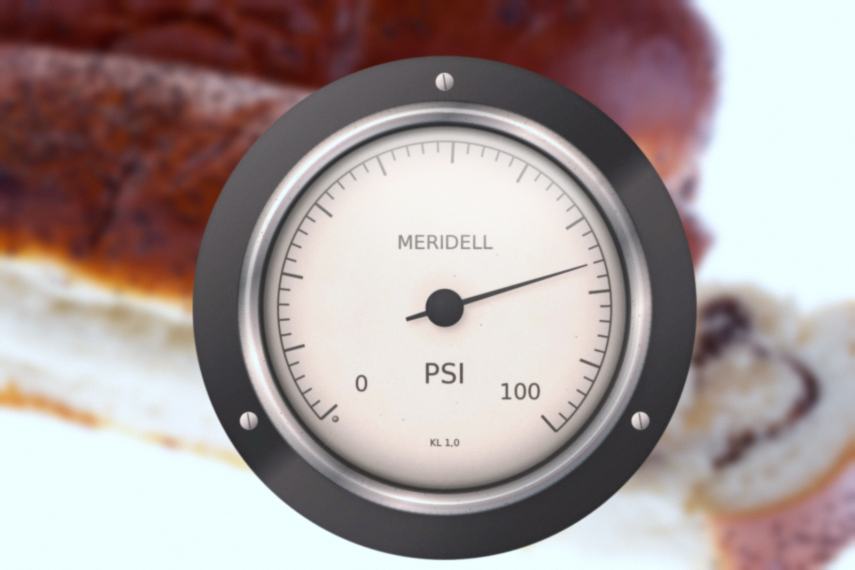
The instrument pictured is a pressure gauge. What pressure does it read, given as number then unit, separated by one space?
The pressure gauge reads 76 psi
